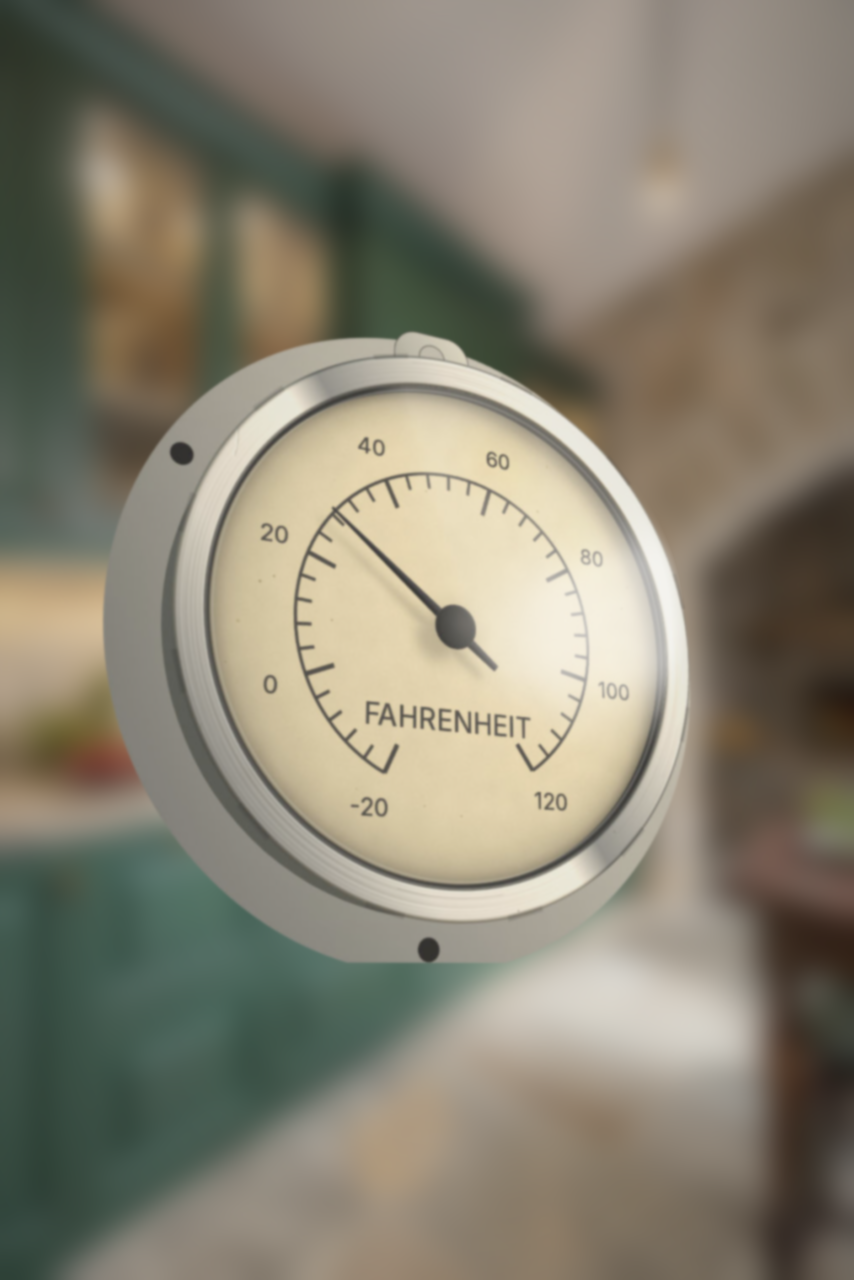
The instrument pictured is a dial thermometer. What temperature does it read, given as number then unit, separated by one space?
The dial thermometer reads 28 °F
